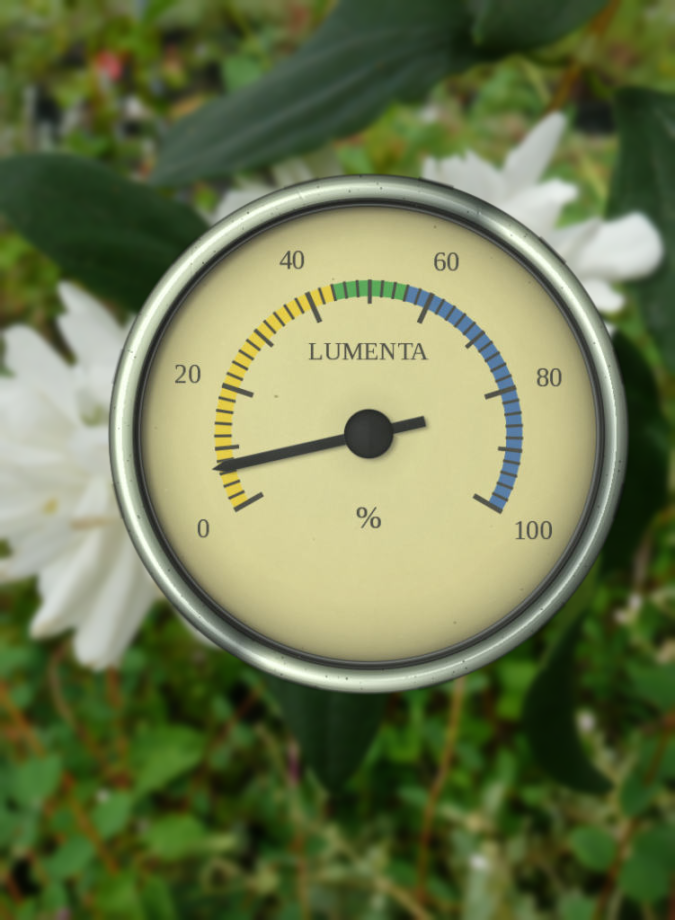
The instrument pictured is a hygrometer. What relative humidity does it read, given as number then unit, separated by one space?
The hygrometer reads 7 %
